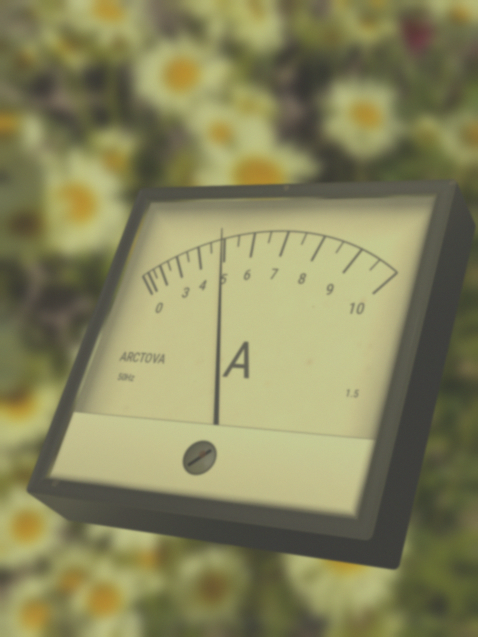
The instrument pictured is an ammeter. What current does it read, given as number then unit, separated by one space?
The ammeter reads 5 A
